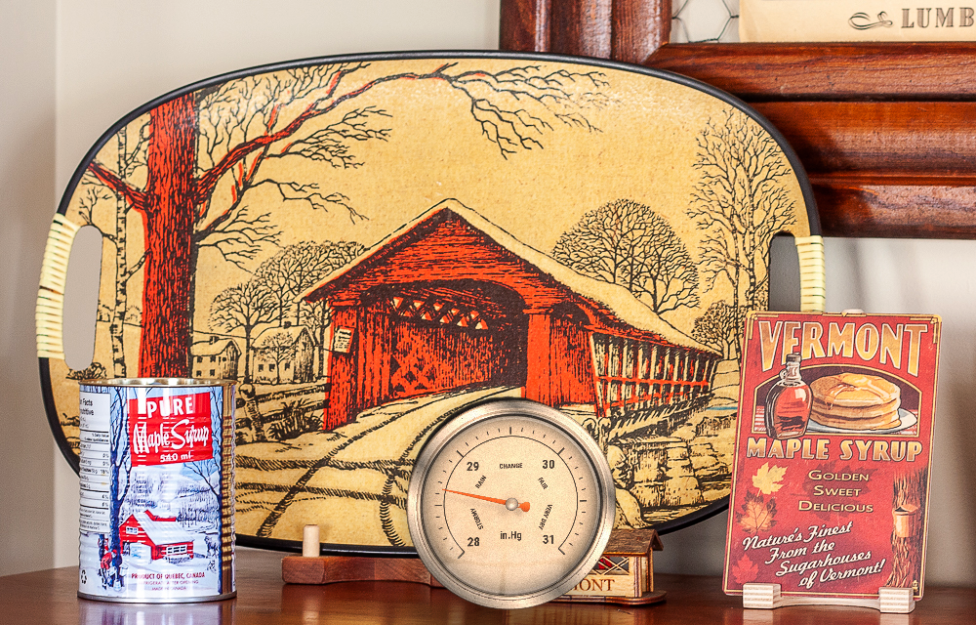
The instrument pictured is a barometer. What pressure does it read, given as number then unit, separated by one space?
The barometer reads 28.65 inHg
